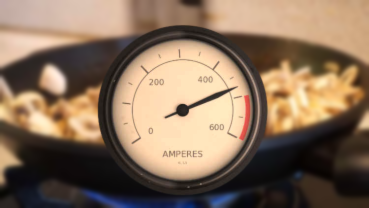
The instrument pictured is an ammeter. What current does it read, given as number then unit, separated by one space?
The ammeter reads 475 A
